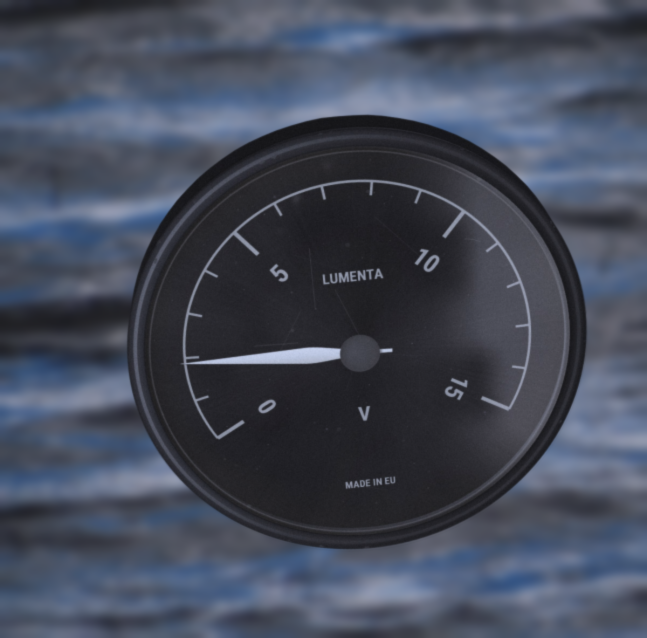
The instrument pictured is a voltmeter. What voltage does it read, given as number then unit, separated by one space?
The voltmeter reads 2 V
